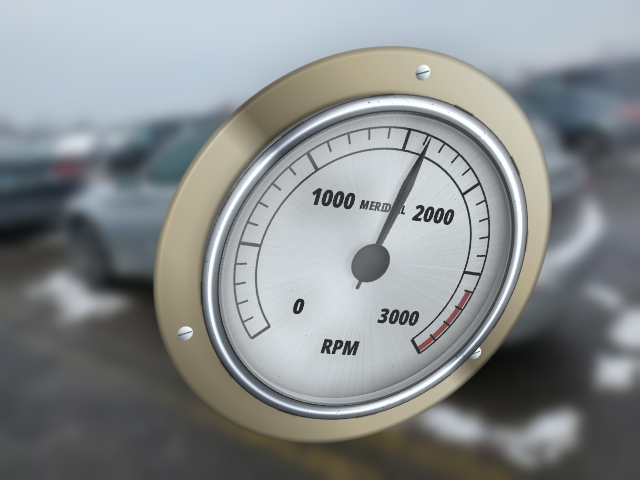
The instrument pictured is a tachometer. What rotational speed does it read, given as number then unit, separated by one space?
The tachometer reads 1600 rpm
